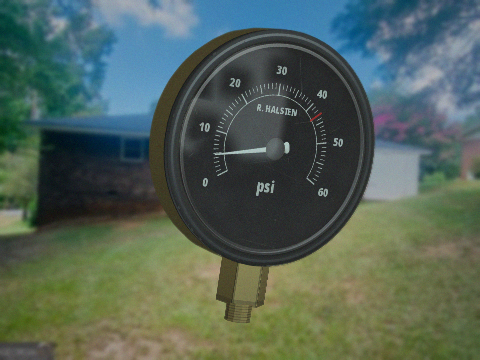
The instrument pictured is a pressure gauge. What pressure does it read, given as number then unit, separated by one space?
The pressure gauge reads 5 psi
